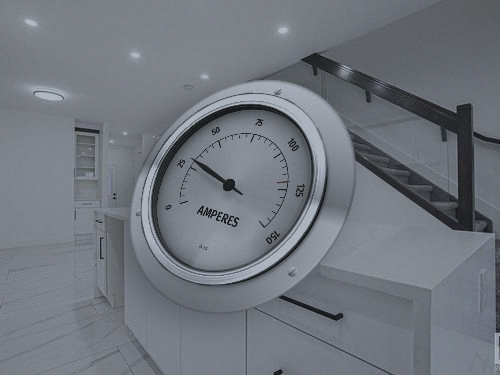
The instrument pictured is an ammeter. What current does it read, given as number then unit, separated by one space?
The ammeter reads 30 A
